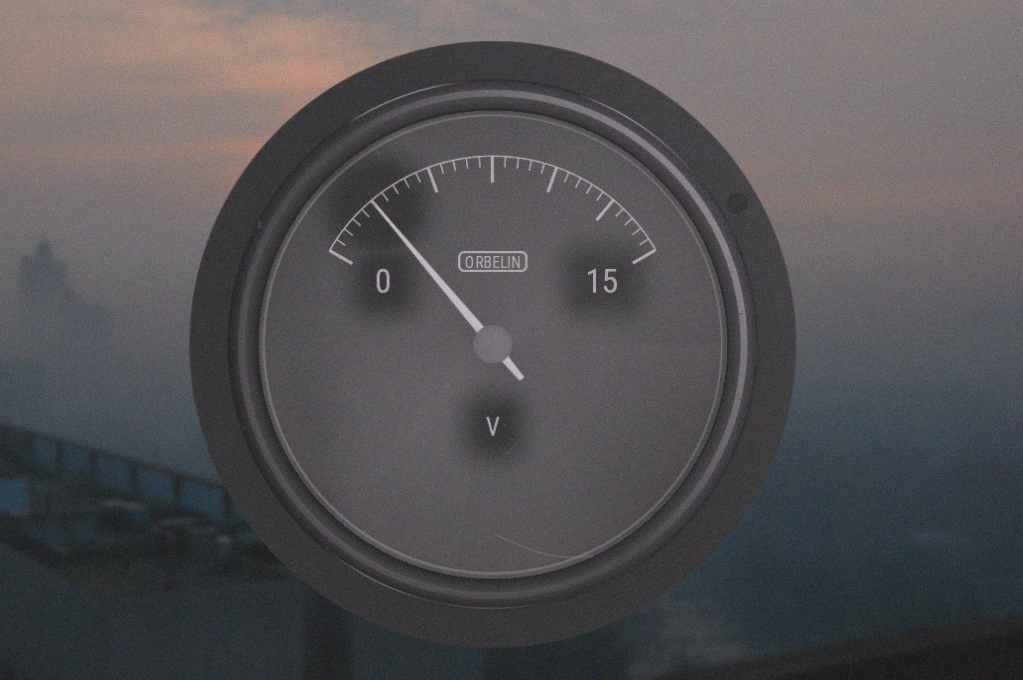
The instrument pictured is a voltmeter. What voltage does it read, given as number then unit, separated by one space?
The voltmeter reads 2.5 V
